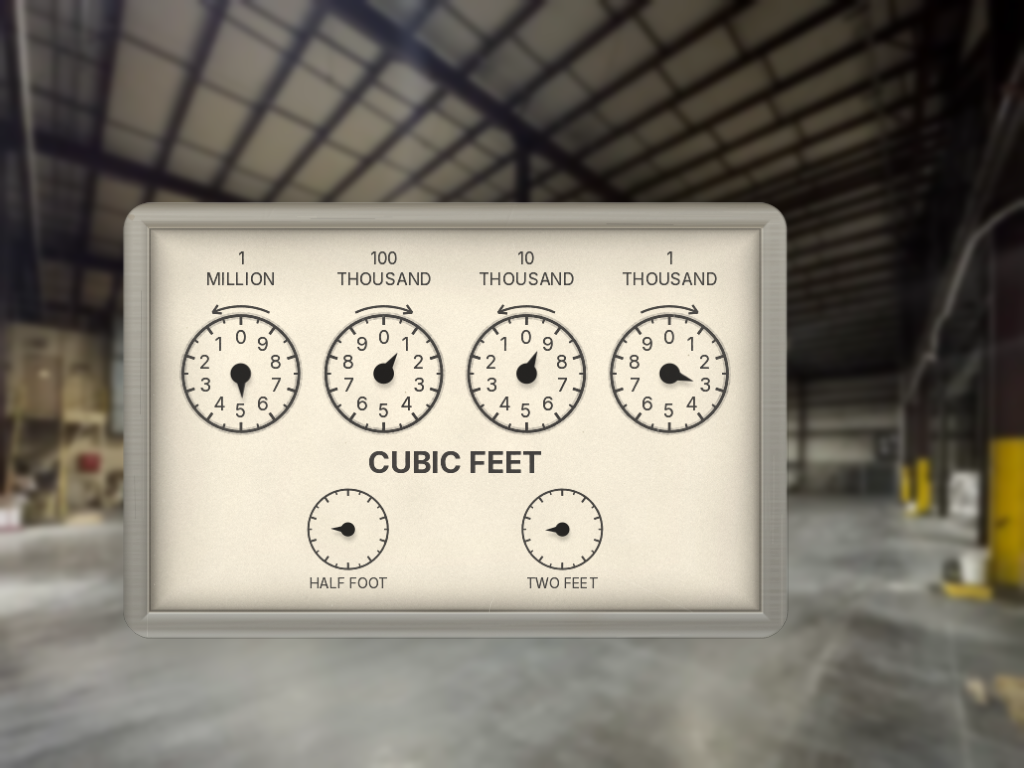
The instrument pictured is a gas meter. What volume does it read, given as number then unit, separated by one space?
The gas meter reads 509300 ft³
